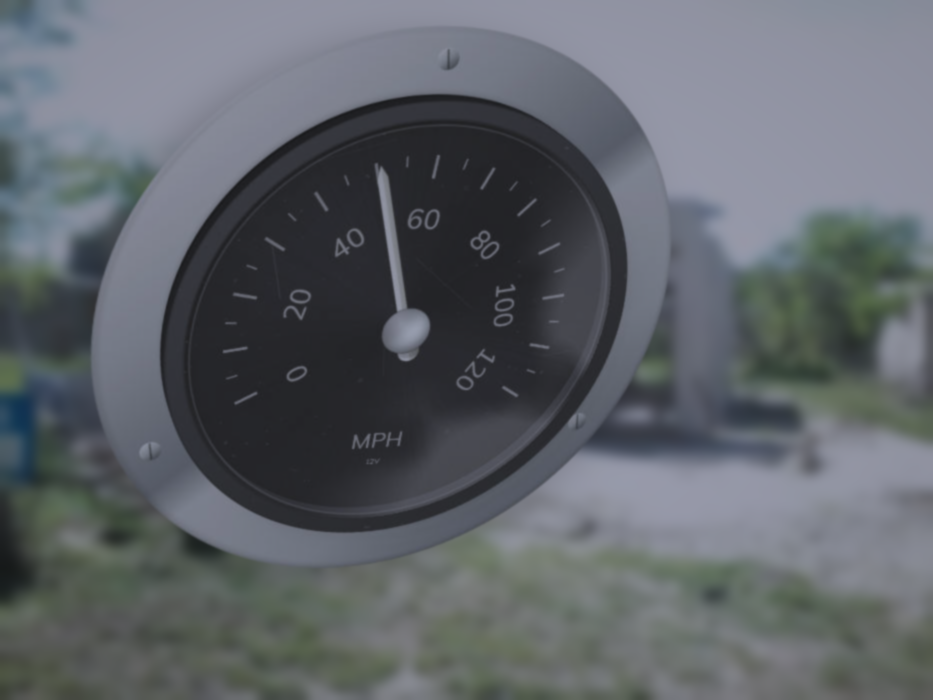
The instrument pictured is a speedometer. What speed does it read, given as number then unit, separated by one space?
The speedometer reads 50 mph
